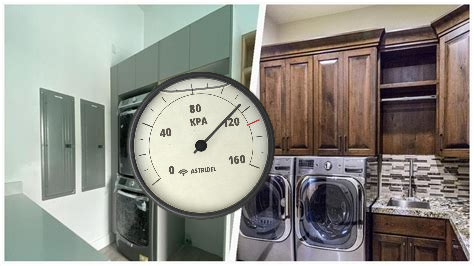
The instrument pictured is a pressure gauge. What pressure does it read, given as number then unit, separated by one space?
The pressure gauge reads 115 kPa
